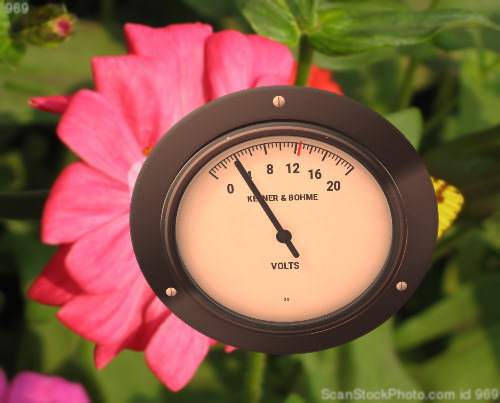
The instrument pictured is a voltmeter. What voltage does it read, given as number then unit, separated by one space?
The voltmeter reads 4 V
